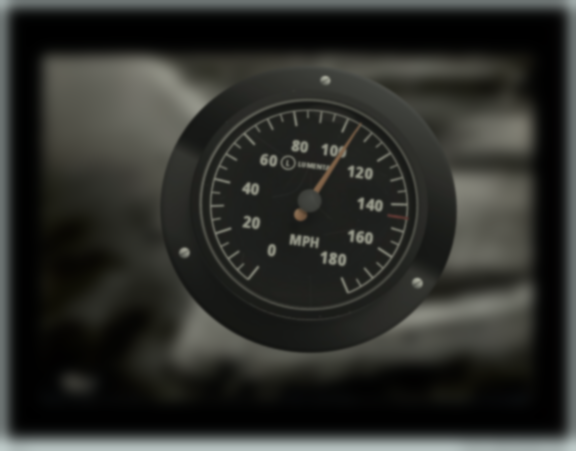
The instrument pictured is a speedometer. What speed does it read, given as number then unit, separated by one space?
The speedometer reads 105 mph
